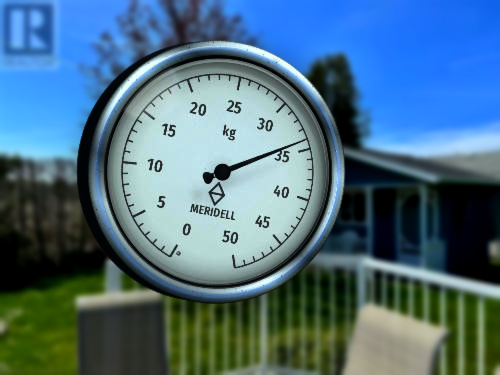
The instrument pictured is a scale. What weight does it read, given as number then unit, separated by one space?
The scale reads 34 kg
